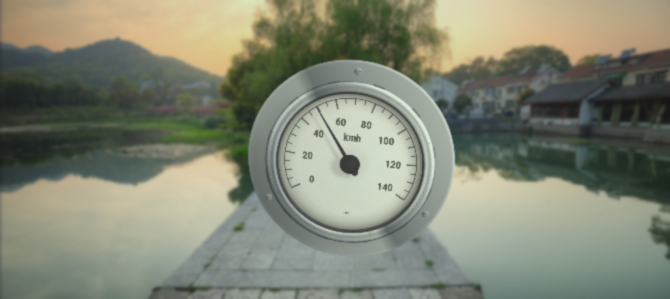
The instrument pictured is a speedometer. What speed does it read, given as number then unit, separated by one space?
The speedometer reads 50 km/h
